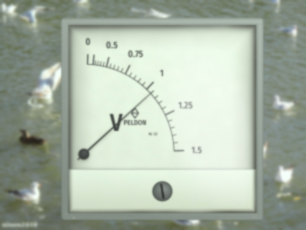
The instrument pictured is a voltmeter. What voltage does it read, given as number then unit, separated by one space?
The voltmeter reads 1.05 V
